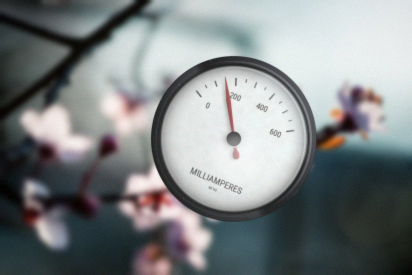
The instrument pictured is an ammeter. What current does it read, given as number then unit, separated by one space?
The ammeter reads 150 mA
